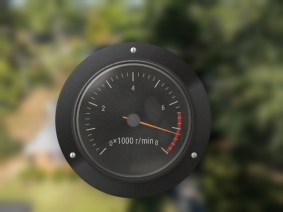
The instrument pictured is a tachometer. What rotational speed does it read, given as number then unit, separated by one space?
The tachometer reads 7200 rpm
